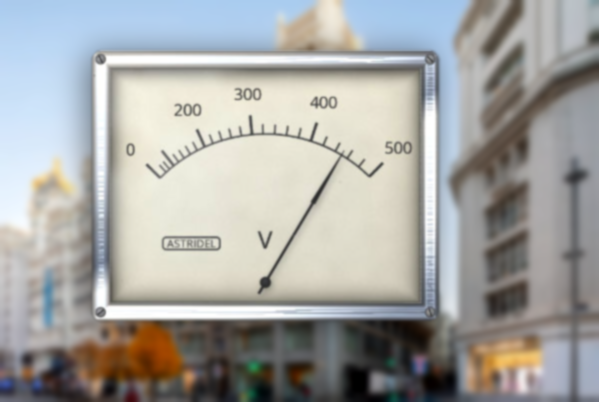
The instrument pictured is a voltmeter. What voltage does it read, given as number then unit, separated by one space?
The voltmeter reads 450 V
